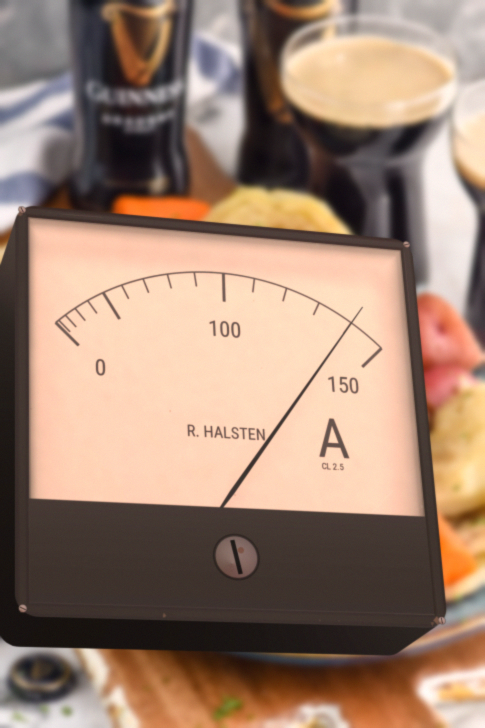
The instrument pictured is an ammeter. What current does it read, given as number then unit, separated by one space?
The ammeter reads 140 A
